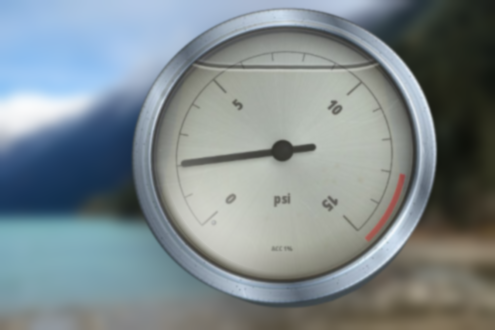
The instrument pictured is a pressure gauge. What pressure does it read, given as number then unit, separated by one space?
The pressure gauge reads 2 psi
